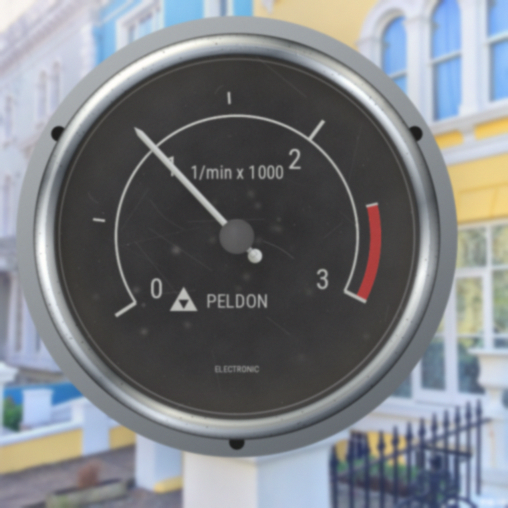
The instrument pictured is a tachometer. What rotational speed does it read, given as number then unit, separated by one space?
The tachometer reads 1000 rpm
